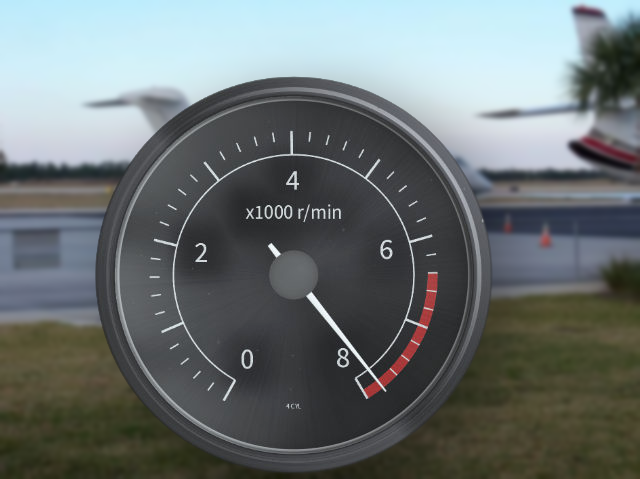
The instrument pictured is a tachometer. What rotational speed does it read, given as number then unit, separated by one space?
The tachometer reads 7800 rpm
